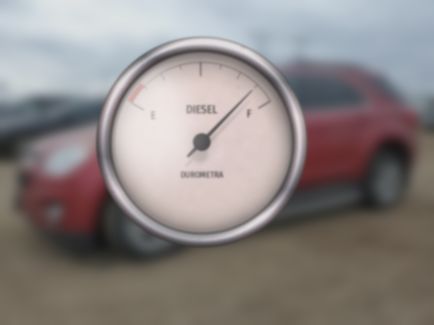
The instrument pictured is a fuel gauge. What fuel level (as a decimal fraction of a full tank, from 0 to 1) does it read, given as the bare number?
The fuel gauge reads 0.875
